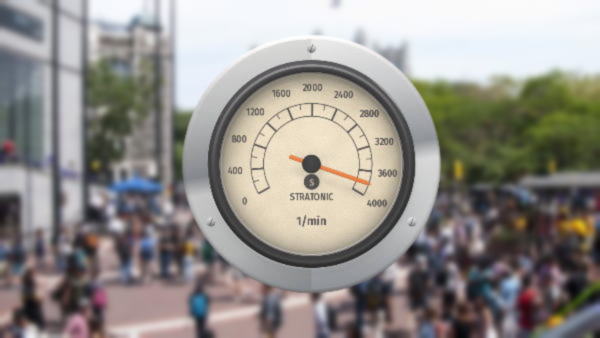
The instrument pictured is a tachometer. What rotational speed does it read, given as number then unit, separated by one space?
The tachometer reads 3800 rpm
